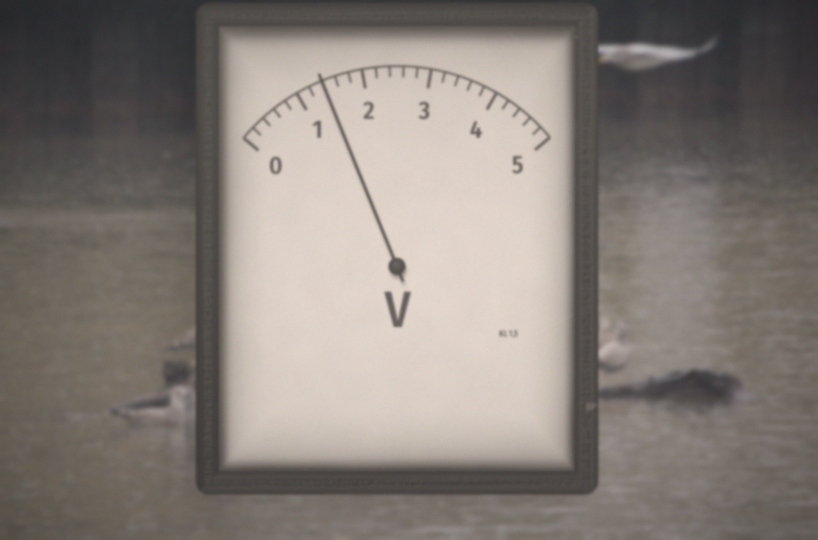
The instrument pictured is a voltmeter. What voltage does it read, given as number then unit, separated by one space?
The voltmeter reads 1.4 V
